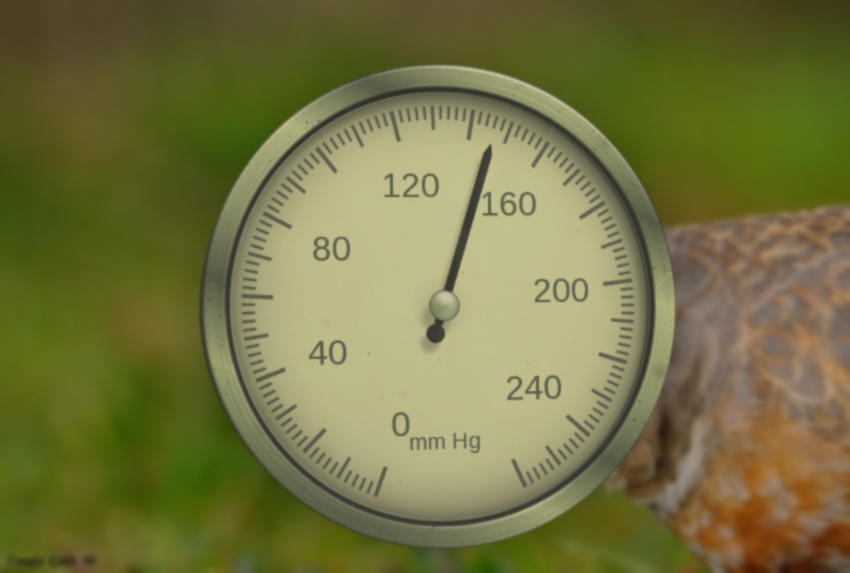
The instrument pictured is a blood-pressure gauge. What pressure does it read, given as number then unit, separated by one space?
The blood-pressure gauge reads 146 mmHg
